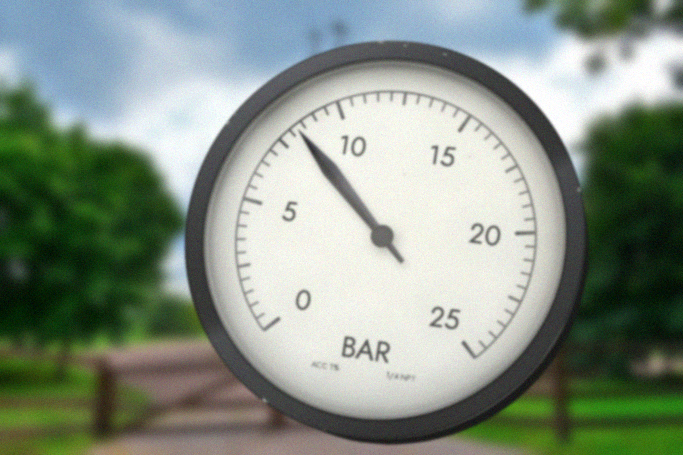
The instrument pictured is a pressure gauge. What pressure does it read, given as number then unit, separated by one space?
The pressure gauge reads 8.25 bar
